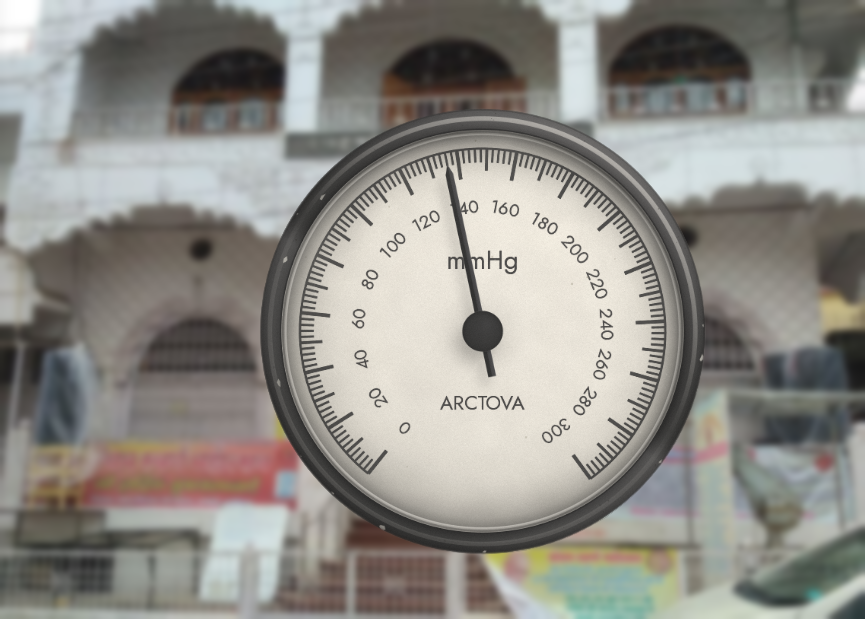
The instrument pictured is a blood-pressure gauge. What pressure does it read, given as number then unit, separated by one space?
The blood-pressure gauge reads 136 mmHg
